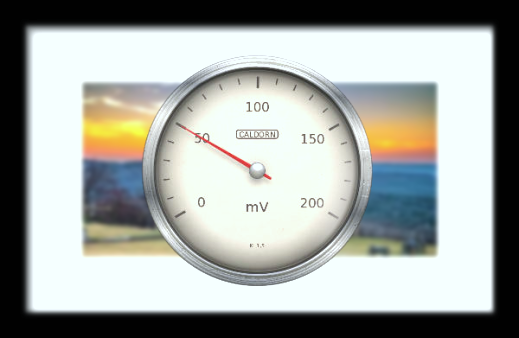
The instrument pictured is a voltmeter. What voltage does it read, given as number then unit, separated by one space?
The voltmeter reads 50 mV
